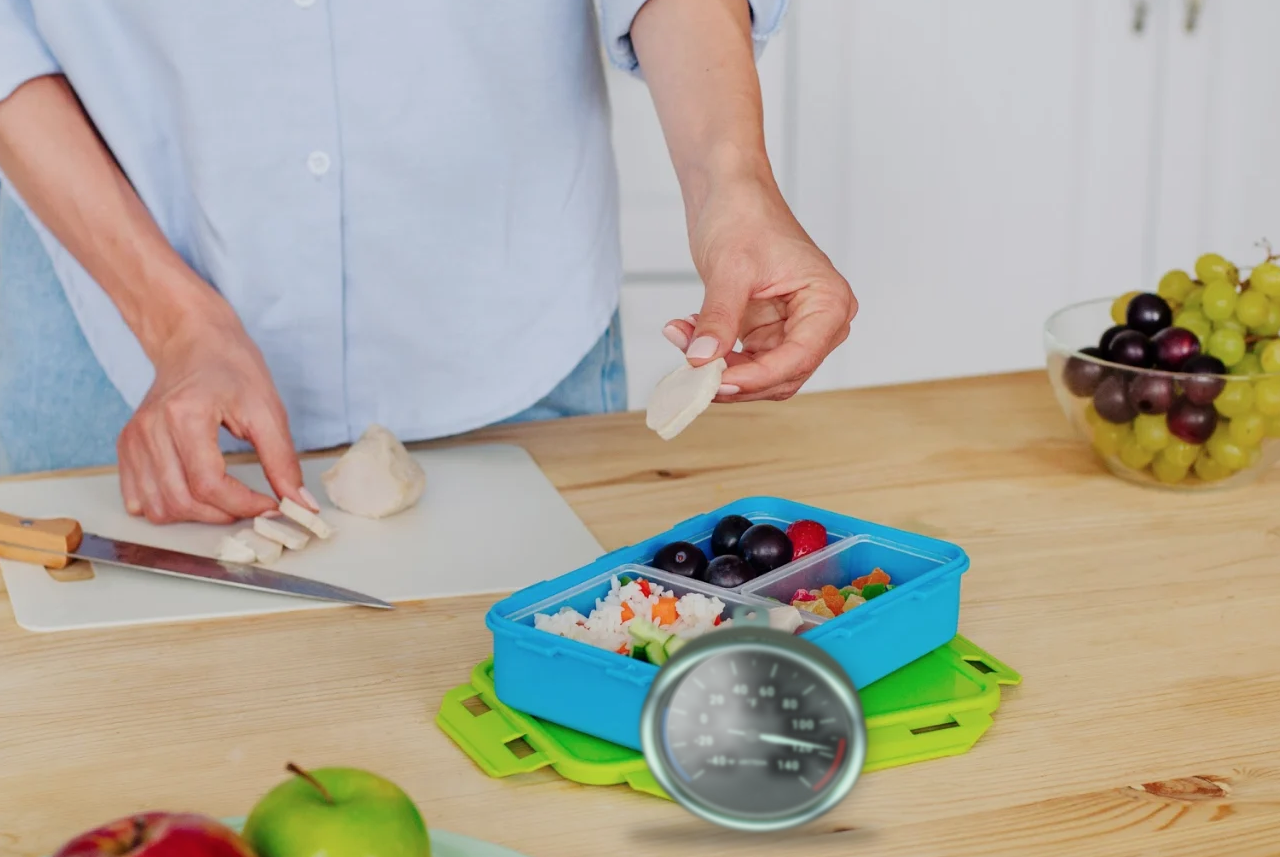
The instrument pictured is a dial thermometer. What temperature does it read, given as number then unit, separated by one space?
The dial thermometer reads 115 °F
